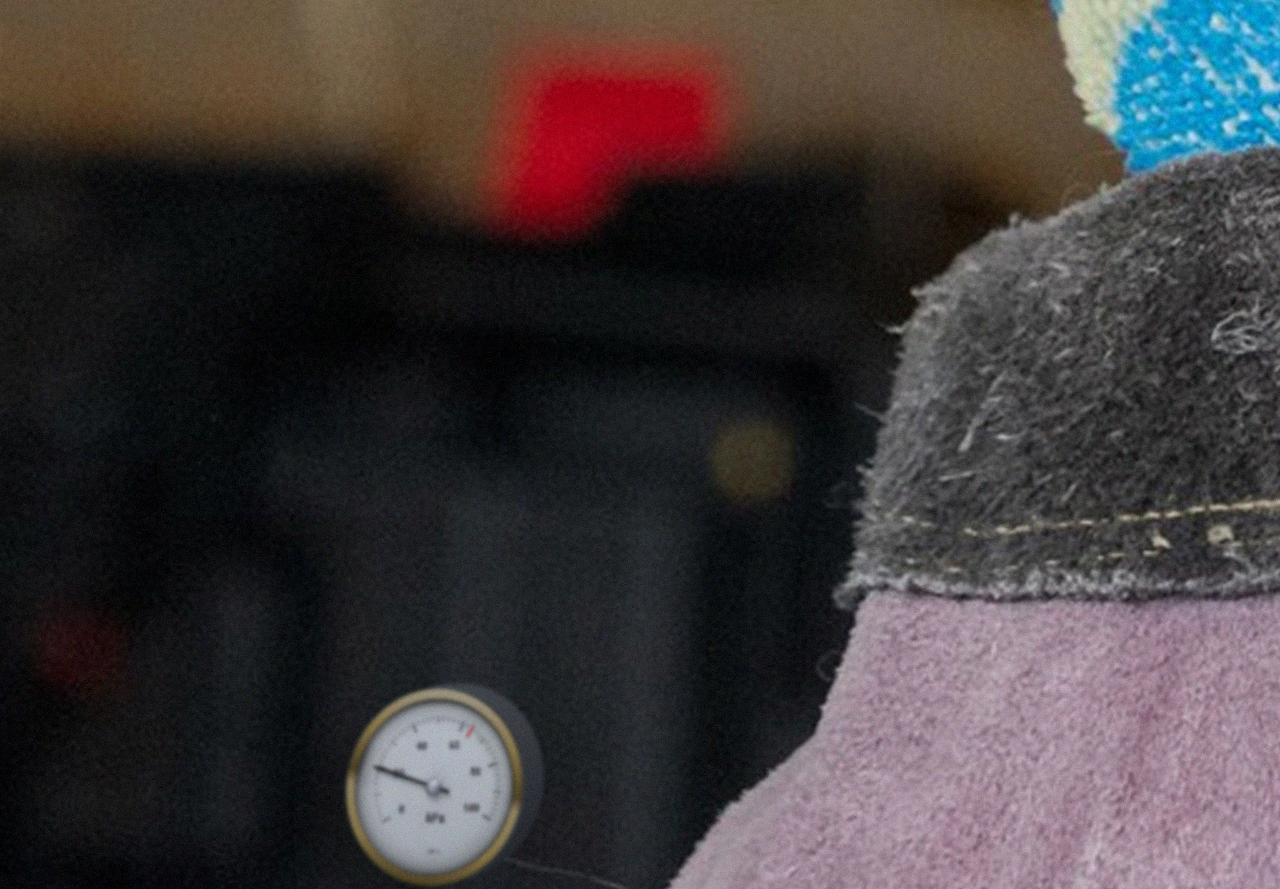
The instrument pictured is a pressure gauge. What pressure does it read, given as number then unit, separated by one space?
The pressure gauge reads 20 kPa
